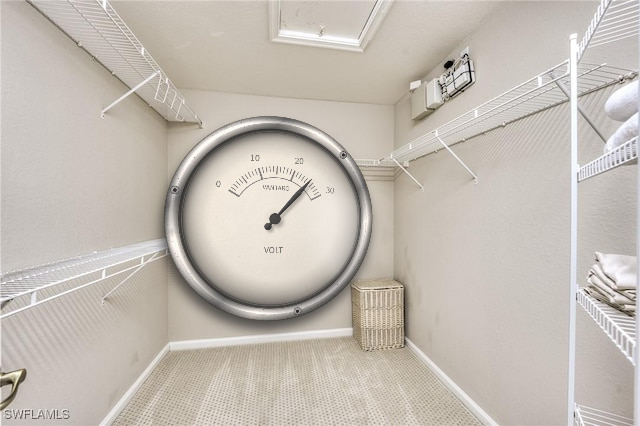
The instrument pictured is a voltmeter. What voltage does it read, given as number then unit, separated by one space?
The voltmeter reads 25 V
